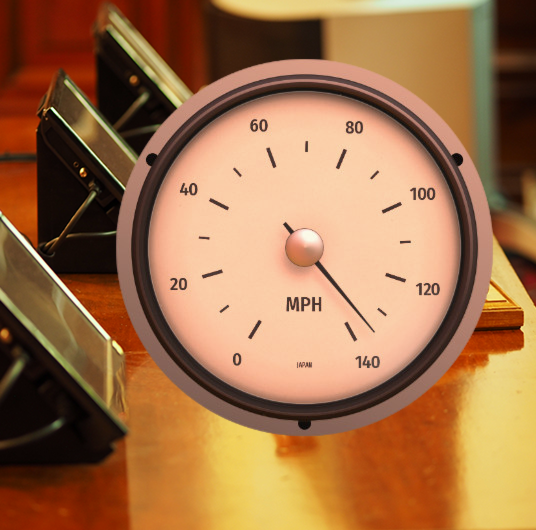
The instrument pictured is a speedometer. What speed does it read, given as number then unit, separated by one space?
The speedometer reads 135 mph
